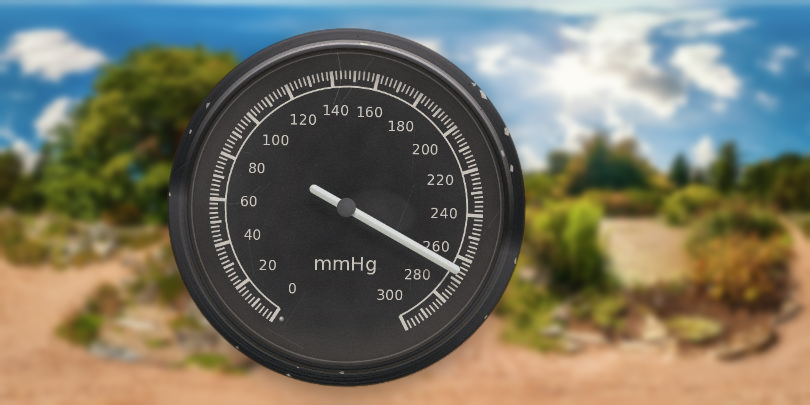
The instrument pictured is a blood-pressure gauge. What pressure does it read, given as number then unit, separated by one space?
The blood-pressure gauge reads 266 mmHg
